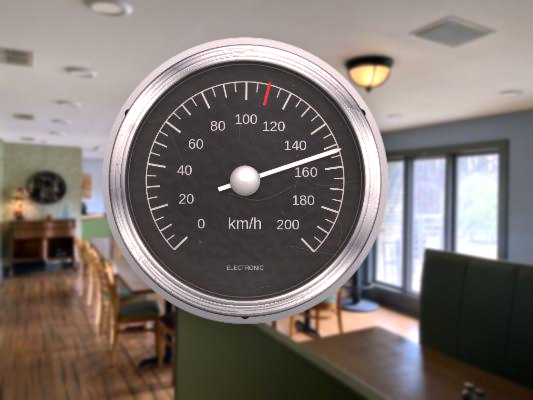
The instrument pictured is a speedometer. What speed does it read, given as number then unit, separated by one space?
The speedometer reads 152.5 km/h
